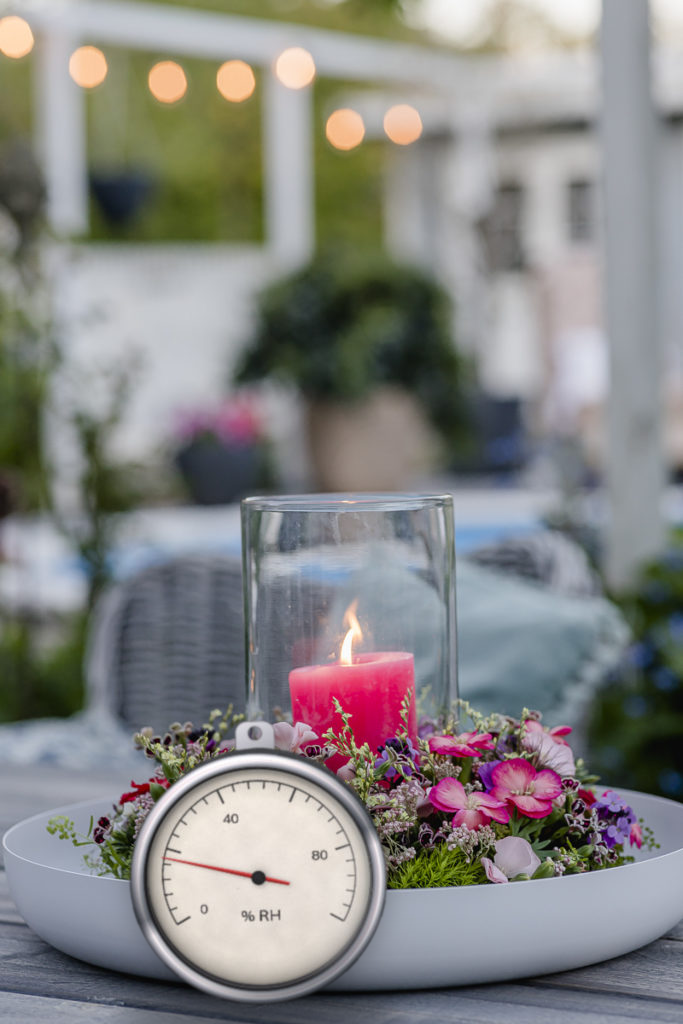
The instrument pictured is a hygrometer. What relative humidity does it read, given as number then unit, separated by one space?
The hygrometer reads 18 %
